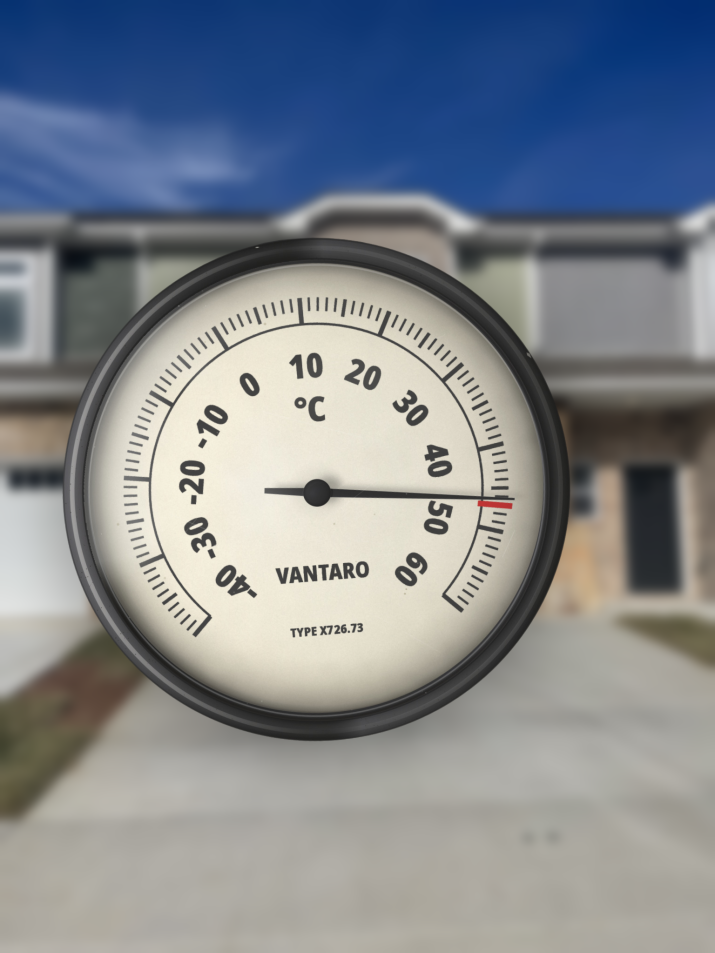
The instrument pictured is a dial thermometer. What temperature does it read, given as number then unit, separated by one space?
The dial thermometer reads 46 °C
